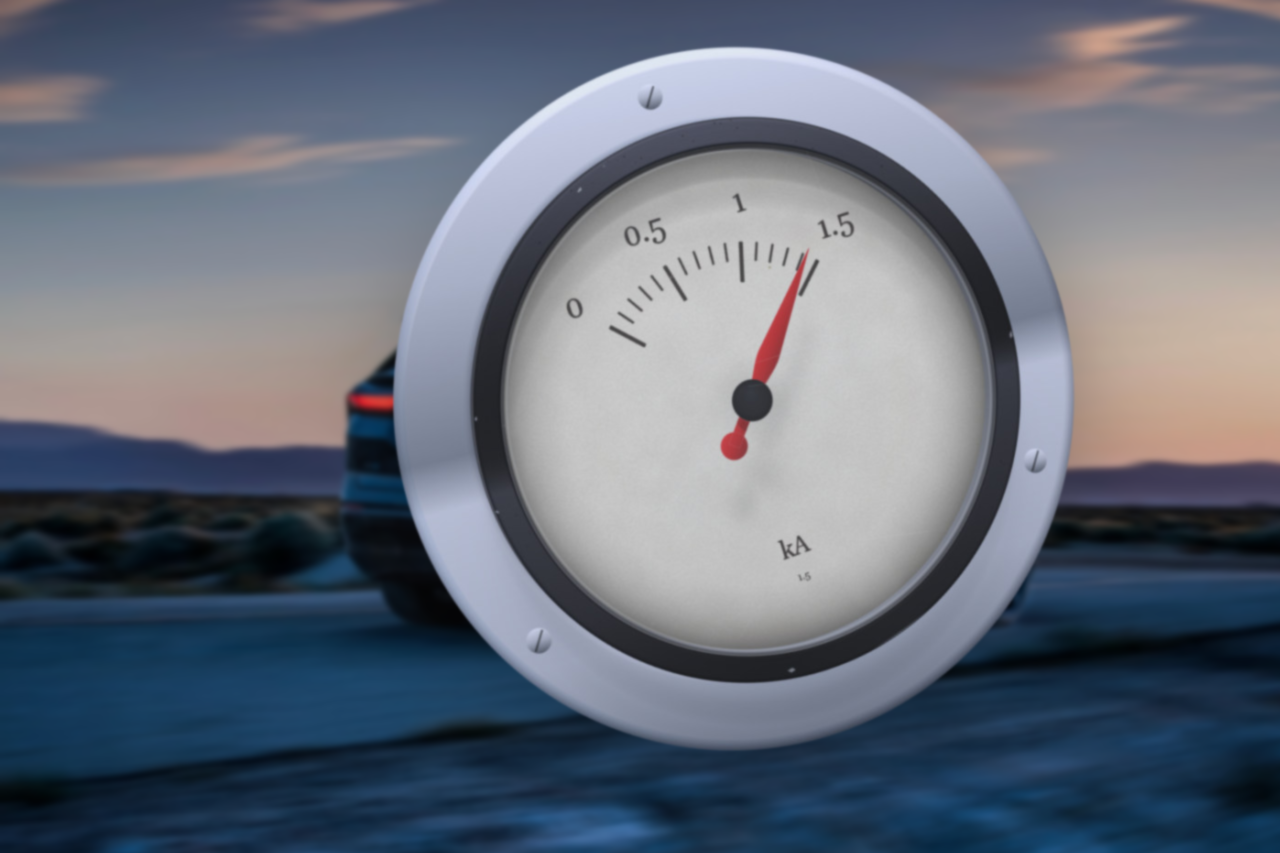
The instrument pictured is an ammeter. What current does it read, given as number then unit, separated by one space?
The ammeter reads 1.4 kA
